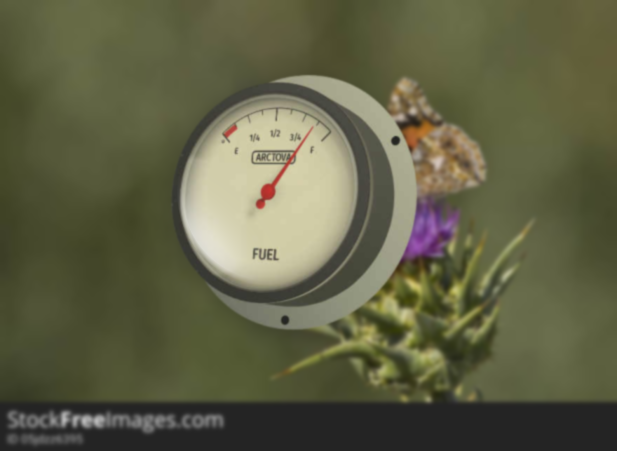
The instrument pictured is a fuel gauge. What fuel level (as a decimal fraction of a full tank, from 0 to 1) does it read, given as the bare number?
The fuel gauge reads 0.875
